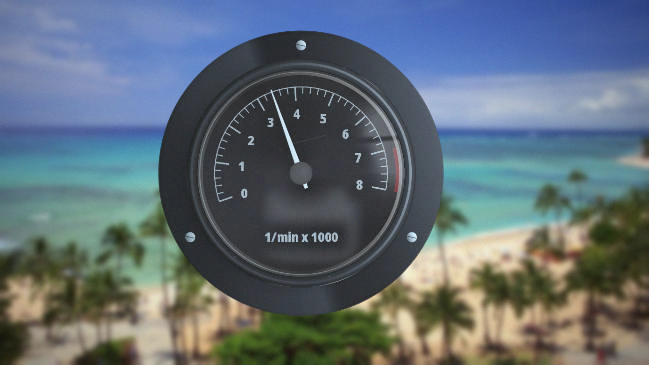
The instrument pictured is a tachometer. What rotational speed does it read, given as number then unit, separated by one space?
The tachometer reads 3400 rpm
